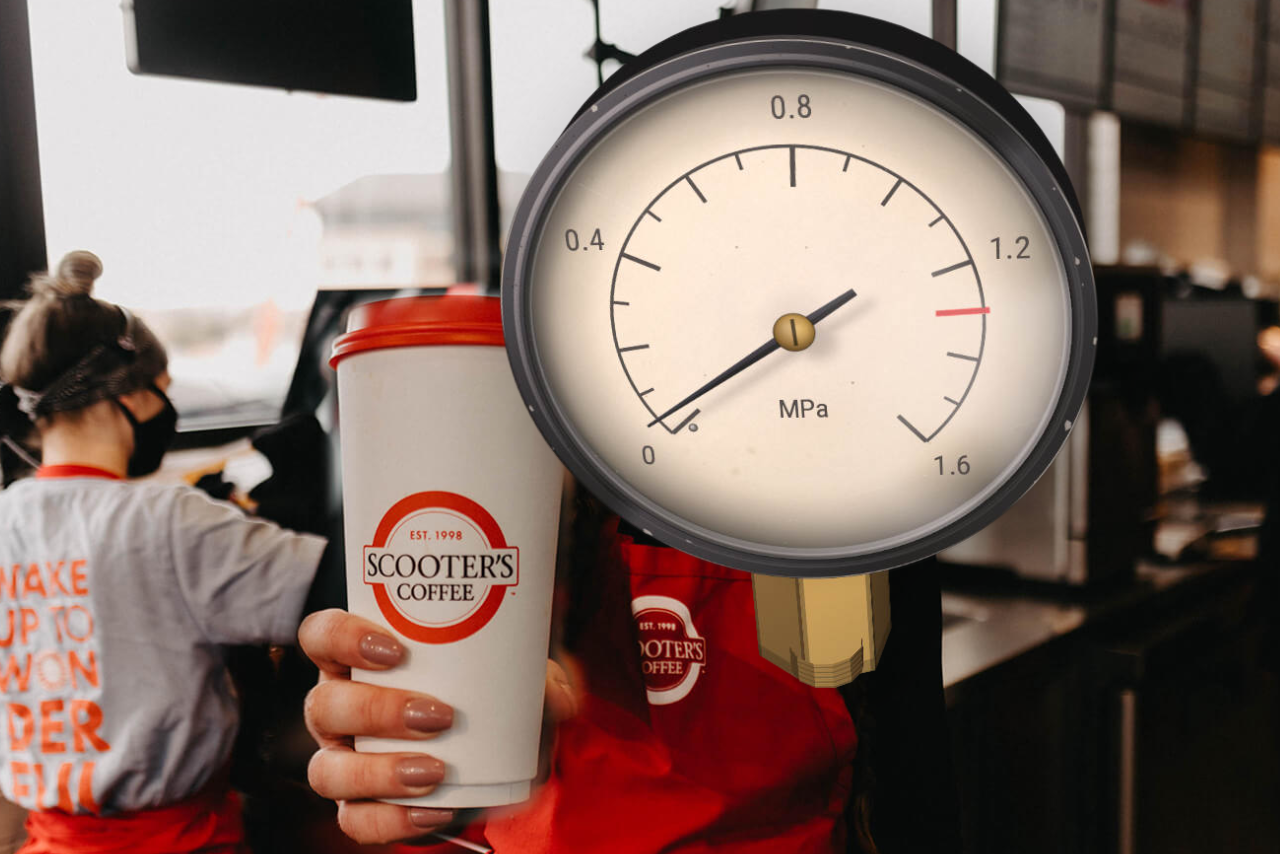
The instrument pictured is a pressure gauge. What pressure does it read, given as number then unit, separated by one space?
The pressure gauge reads 0.05 MPa
